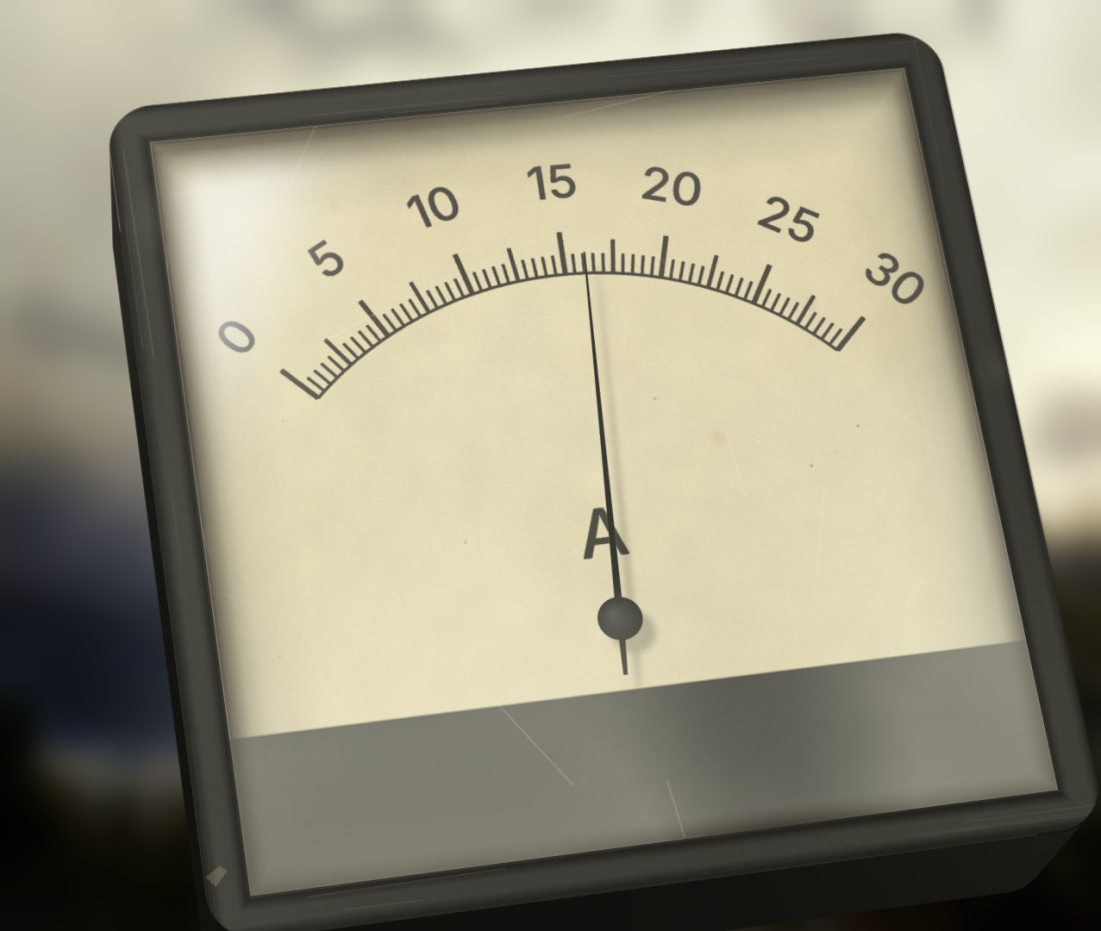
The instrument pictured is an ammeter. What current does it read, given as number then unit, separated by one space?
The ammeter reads 16 A
